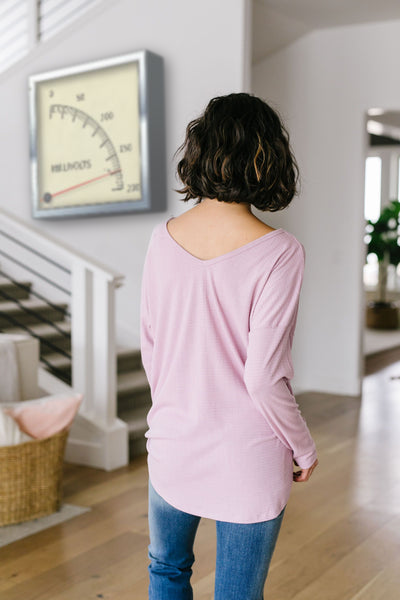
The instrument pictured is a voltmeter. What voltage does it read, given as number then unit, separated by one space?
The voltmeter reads 175 mV
